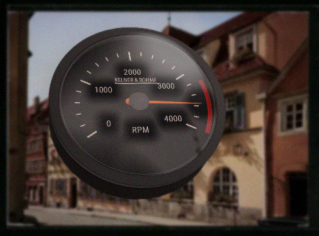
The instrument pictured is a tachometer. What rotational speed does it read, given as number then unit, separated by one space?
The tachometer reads 3600 rpm
